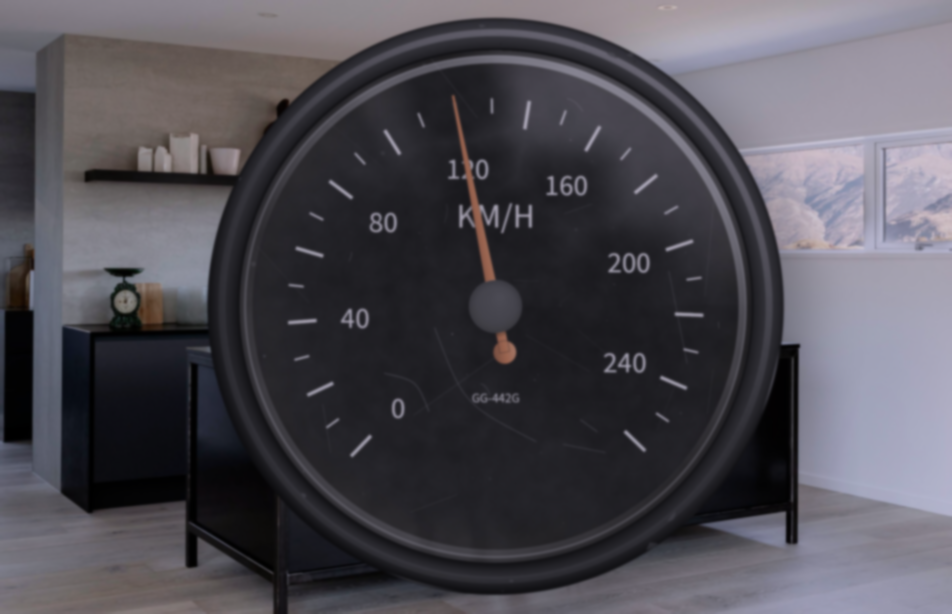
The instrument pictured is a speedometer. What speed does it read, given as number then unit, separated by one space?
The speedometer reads 120 km/h
